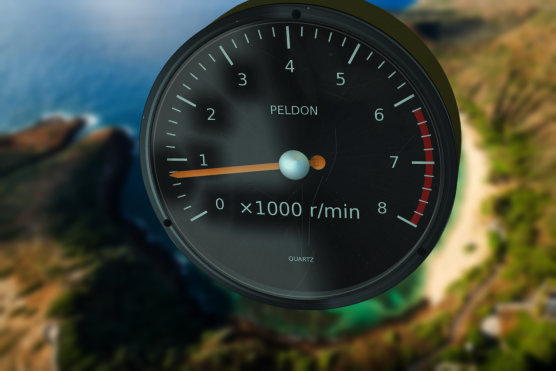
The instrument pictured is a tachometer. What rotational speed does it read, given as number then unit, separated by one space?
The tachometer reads 800 rpm
